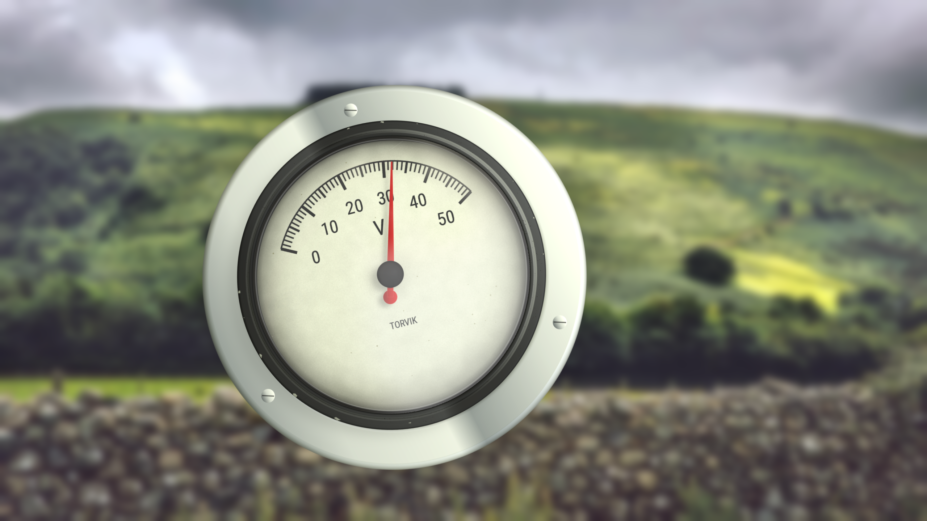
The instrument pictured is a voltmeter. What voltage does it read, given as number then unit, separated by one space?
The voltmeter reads 32 V
